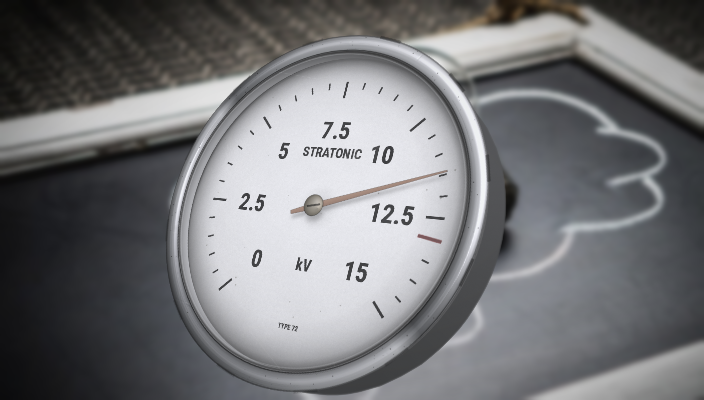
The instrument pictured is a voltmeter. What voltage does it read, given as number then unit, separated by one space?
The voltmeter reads 11.5 kV
